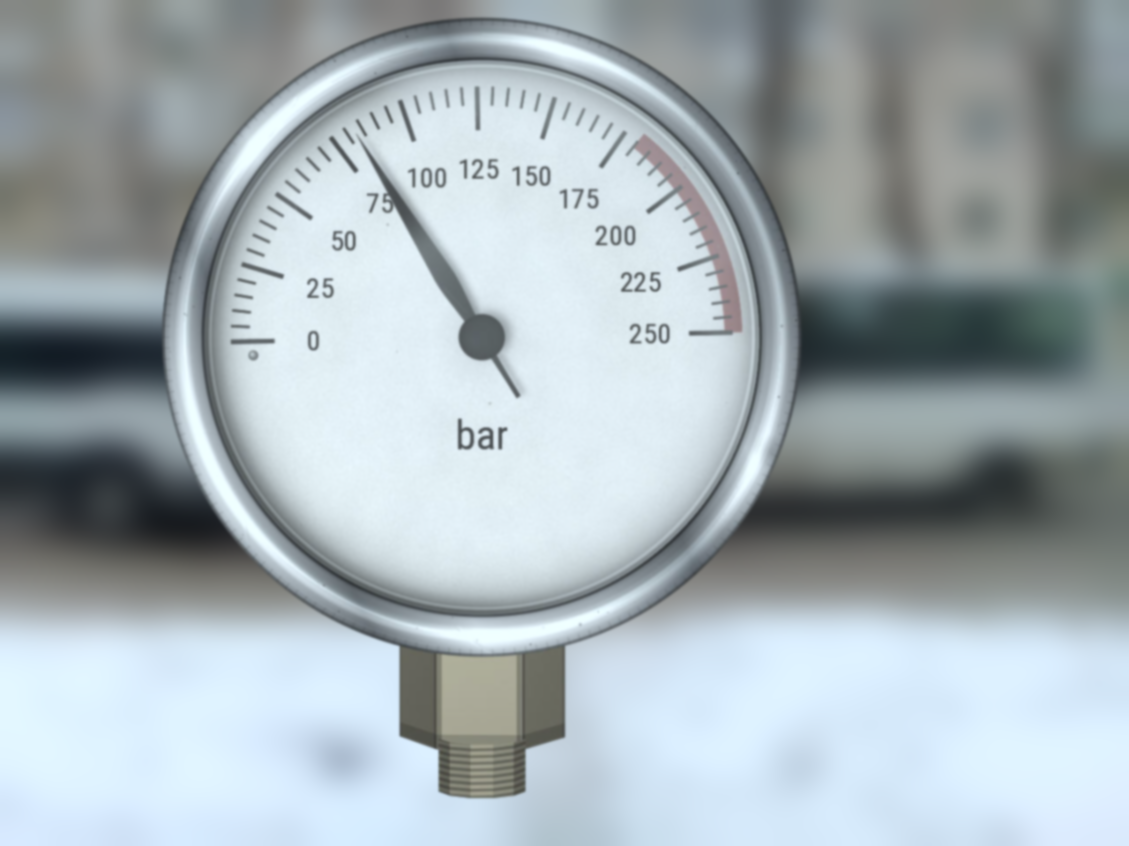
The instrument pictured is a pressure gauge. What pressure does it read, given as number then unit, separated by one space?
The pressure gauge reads 82.5 bar
